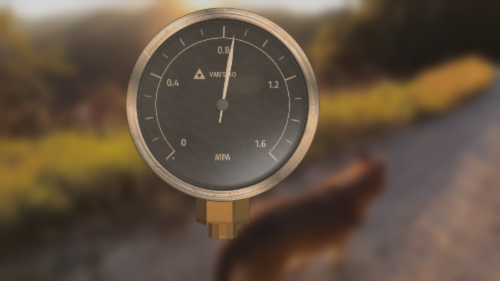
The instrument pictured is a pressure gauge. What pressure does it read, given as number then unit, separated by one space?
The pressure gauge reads 0.85 MPa
